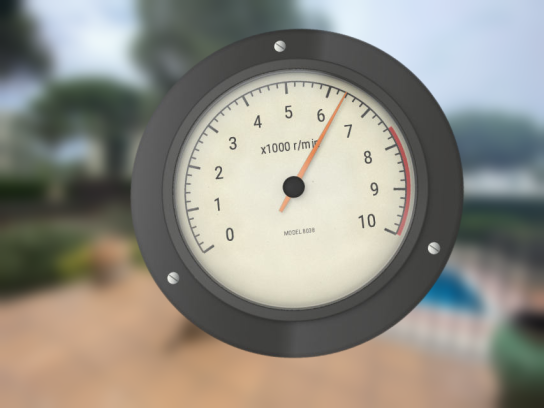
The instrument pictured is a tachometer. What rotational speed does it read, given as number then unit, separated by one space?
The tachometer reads 6400 rpm
